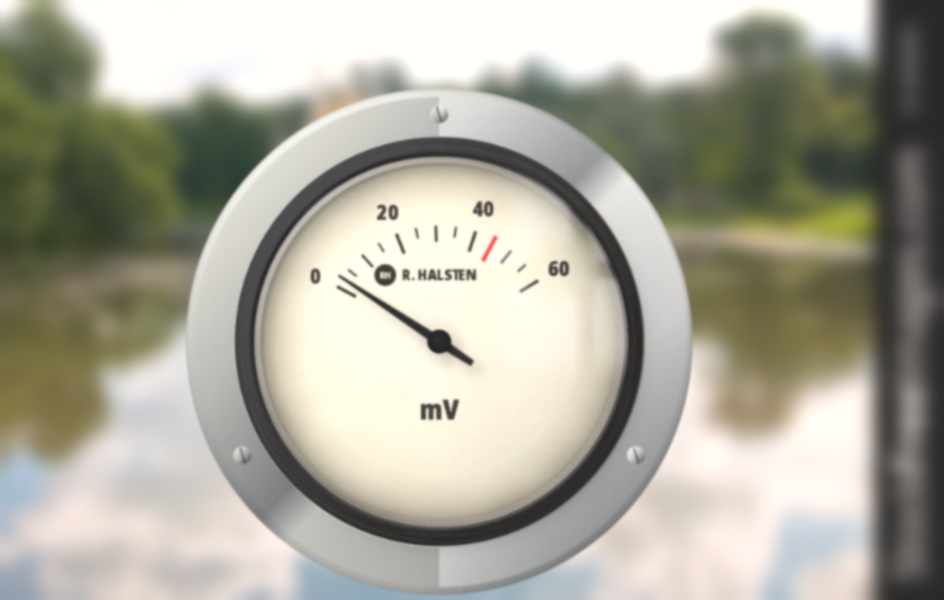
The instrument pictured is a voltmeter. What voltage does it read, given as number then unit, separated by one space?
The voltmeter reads 2.5 mV
